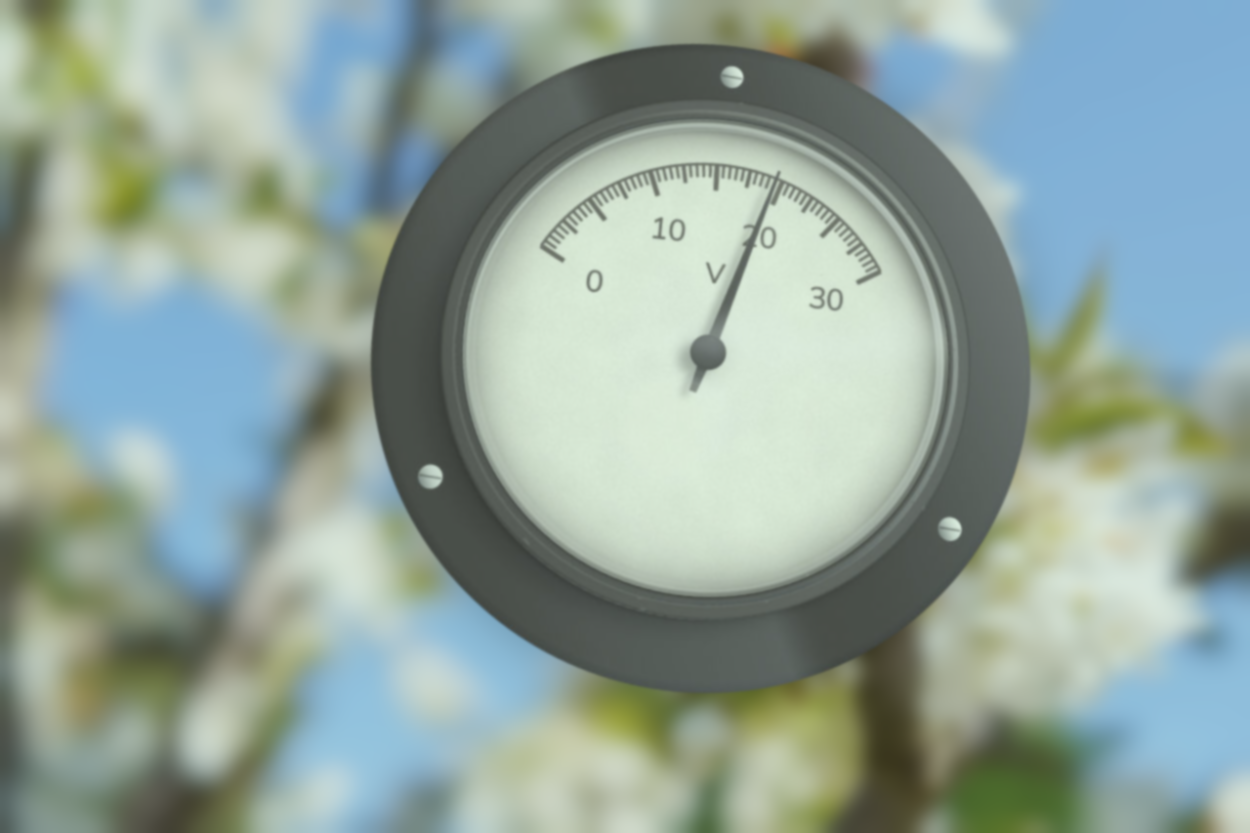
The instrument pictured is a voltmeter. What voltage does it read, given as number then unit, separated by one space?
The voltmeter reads 19.5 V
